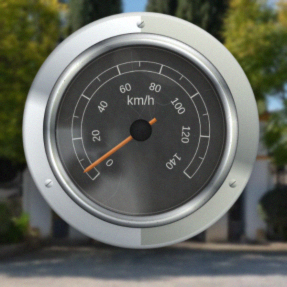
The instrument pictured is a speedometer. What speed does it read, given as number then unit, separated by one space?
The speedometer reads 5 km/h
